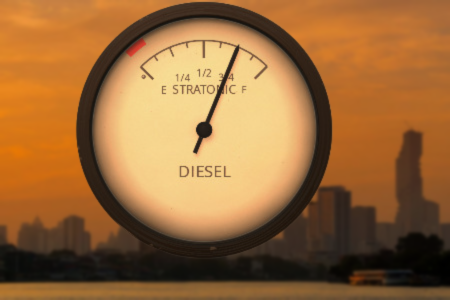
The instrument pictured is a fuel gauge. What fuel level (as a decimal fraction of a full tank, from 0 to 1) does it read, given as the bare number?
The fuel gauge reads 0.75
